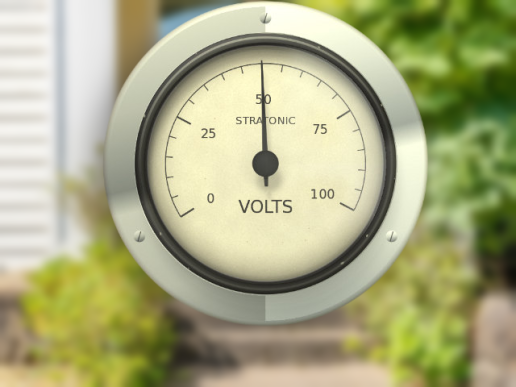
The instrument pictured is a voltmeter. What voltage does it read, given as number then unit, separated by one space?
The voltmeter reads 50 V
